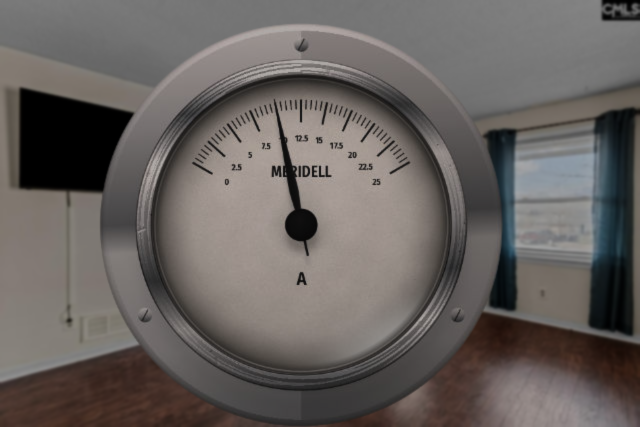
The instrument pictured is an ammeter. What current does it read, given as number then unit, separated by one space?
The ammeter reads 10 A
